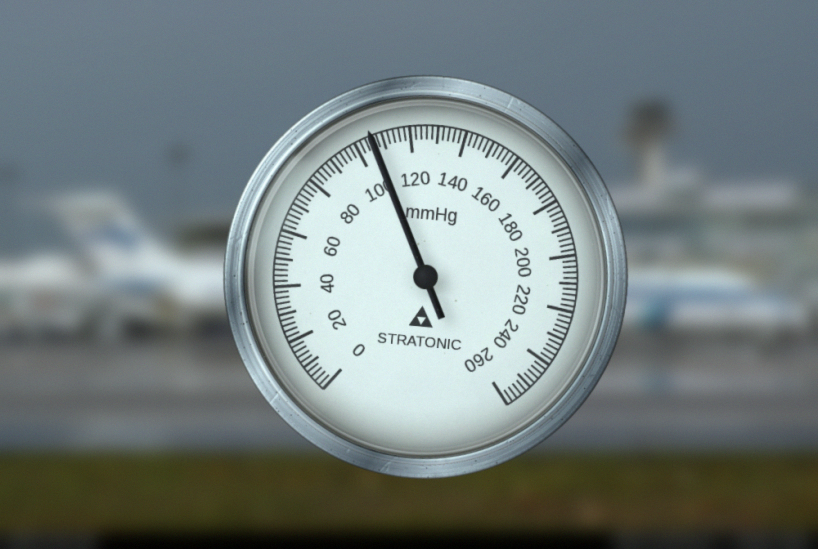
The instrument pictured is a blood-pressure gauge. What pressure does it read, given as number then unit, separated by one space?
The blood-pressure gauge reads 106 mmHg
